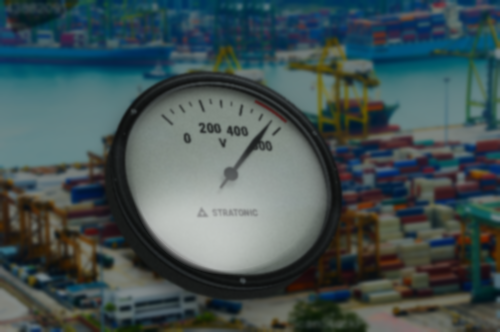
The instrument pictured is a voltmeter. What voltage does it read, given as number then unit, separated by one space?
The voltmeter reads 550 V
